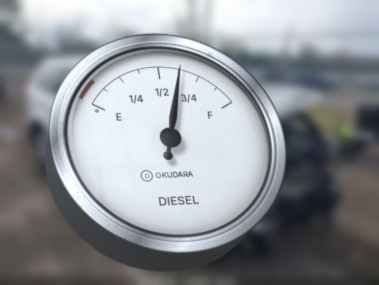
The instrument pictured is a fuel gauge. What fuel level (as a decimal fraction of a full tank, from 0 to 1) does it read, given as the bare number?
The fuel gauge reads 0.625
